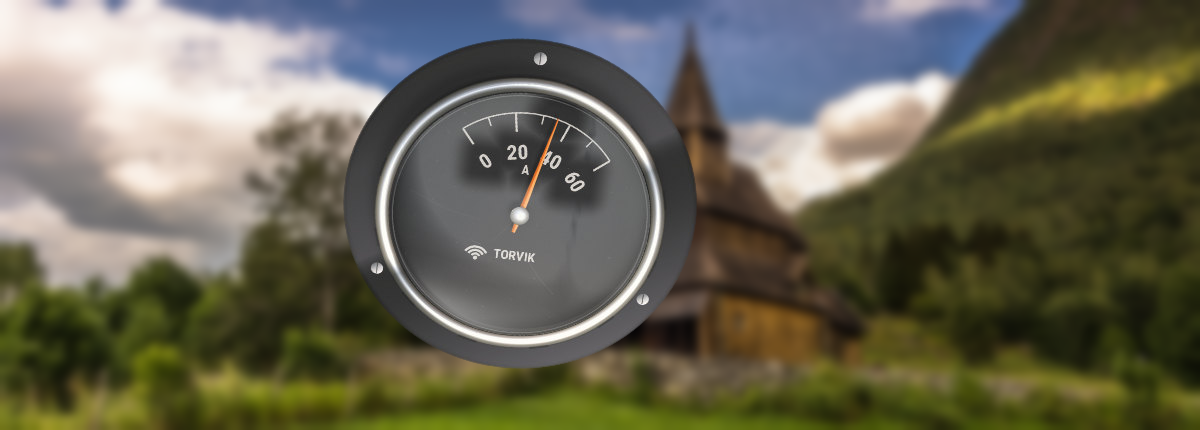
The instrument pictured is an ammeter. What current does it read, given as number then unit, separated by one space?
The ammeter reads 35 A
